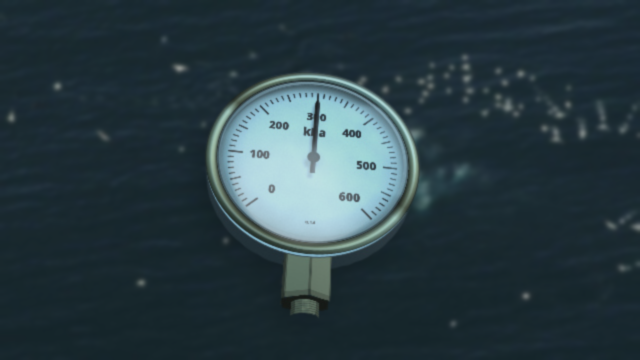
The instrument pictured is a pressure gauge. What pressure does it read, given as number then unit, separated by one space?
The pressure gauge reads 300 kPa
